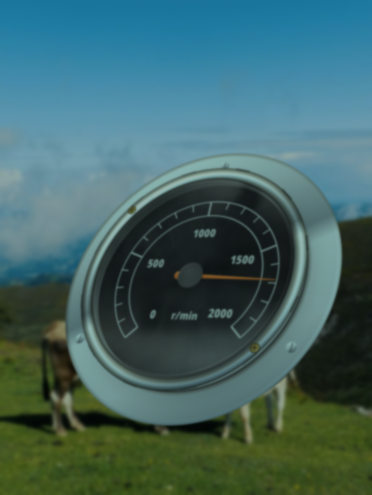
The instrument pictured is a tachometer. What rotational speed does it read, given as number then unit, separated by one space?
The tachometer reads 1700 rpm
